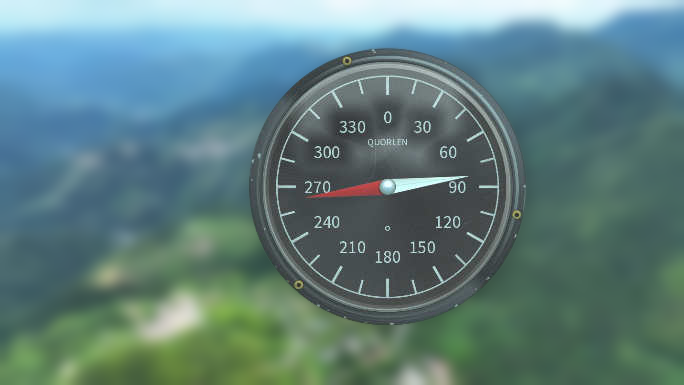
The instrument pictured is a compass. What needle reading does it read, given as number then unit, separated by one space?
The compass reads 262.5 °
